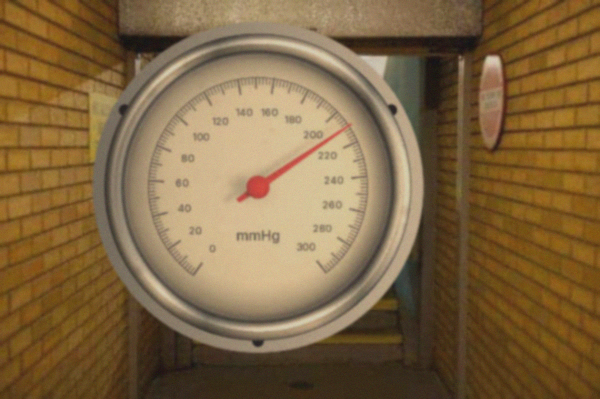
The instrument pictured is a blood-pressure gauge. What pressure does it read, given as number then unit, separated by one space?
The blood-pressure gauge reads 210 mmHg
